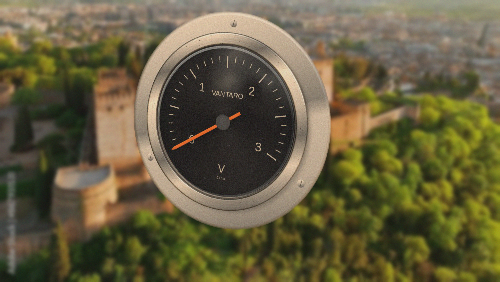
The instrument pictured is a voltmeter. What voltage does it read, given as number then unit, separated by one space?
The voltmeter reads 0 V
